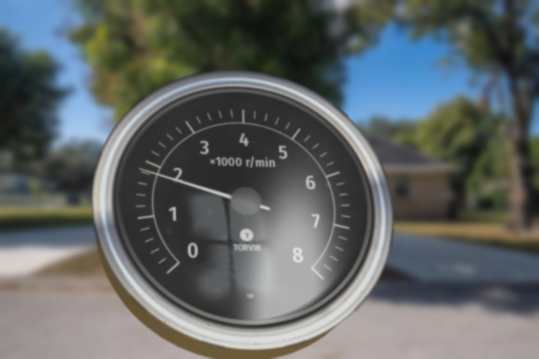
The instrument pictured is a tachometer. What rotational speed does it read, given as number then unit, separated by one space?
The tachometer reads 1800 rpm
